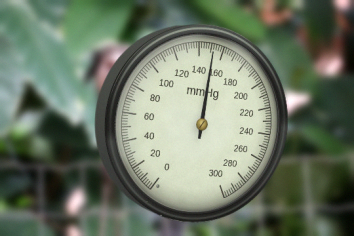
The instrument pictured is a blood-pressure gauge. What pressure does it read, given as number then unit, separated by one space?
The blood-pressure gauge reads 150 mmHg
